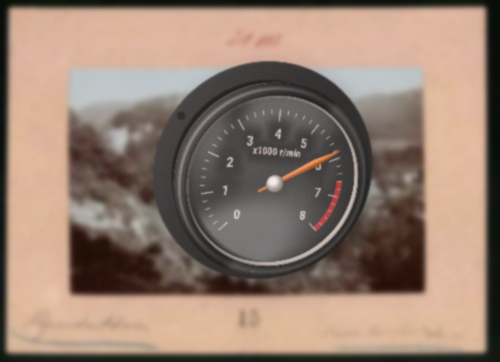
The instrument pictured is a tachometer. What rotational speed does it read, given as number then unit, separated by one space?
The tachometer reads 5800 rpm
